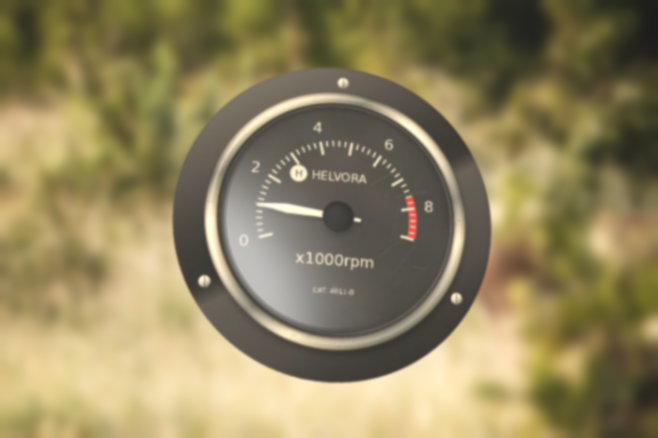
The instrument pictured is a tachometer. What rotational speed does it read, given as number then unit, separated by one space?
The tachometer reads 1000 rpm
